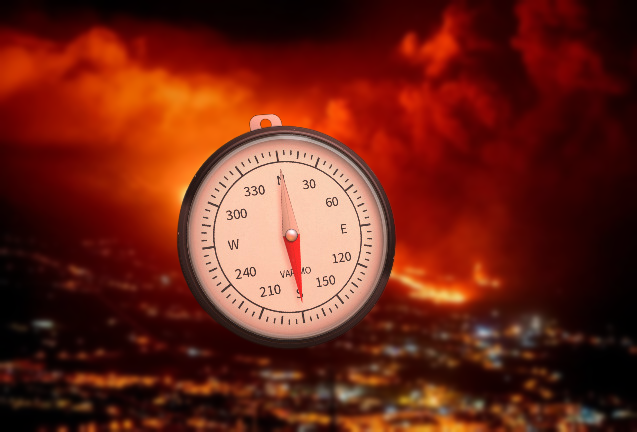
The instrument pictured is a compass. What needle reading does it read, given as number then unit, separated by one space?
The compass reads 180 °
